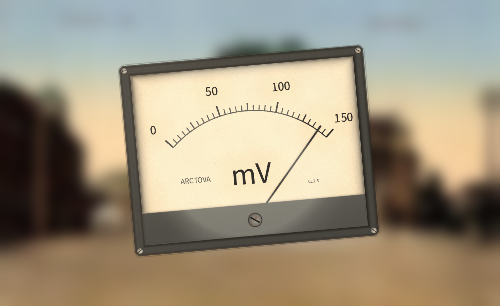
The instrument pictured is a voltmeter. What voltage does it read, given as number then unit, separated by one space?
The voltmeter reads 140 mV
